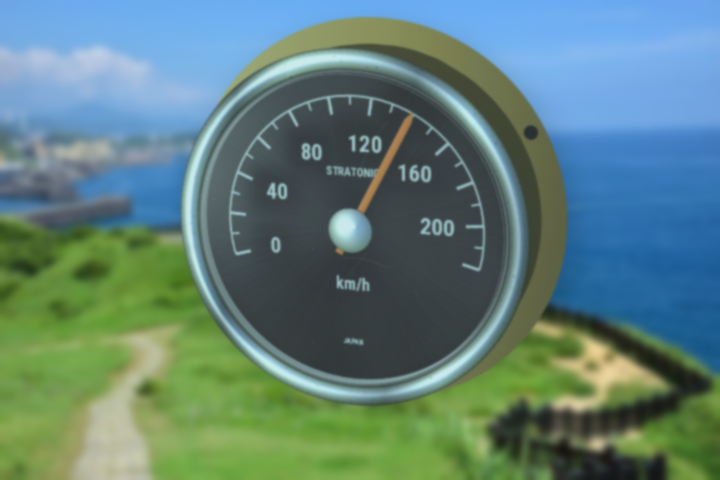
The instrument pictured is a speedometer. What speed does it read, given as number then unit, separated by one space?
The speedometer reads 140 km/h
